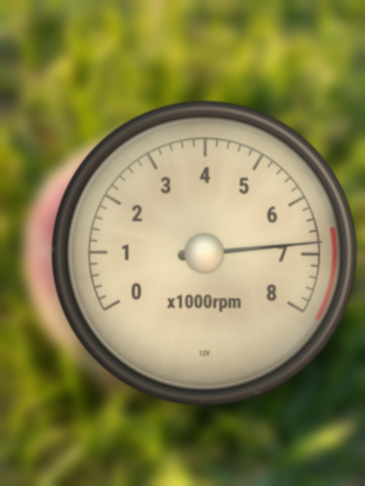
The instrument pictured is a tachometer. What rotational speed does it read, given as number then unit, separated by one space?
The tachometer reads 6800 rpm
